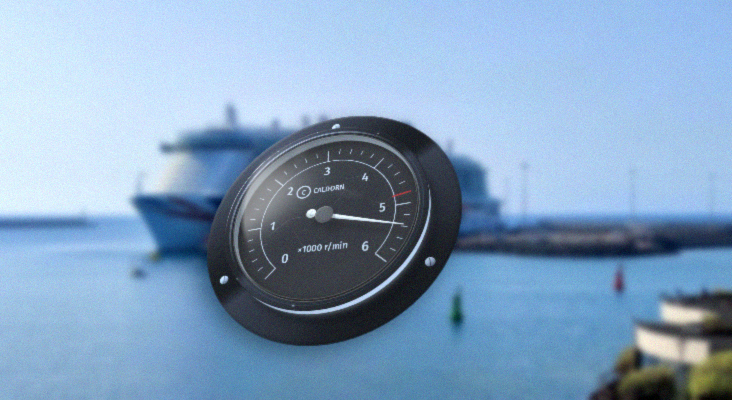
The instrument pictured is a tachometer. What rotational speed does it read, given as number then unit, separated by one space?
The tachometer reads 5400 rpm
